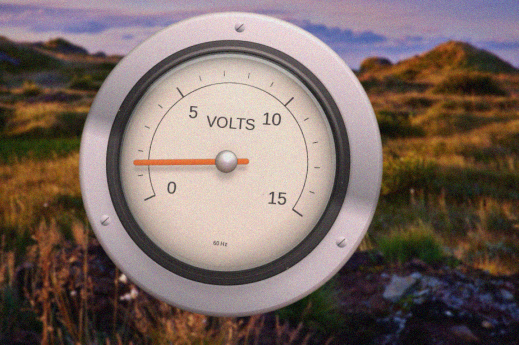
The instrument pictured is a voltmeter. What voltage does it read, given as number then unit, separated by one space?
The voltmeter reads 1.5 V
